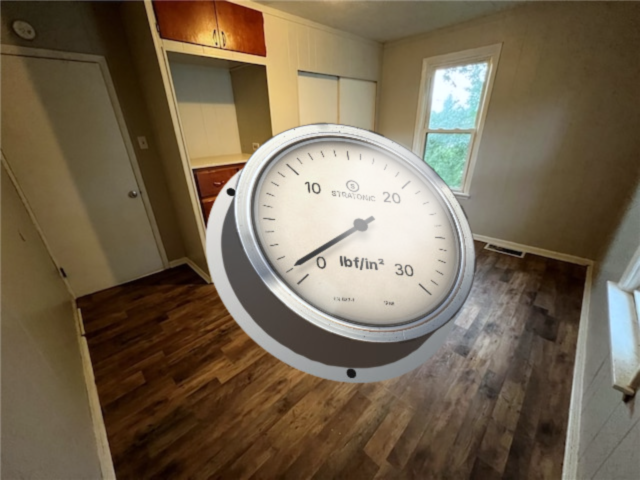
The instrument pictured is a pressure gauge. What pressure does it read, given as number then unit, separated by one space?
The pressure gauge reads 1 psi
